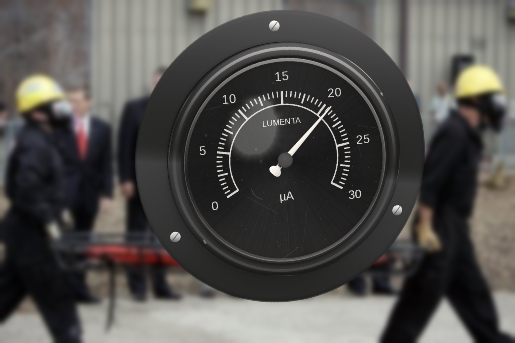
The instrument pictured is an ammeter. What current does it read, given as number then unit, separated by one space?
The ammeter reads 20.5 µA
